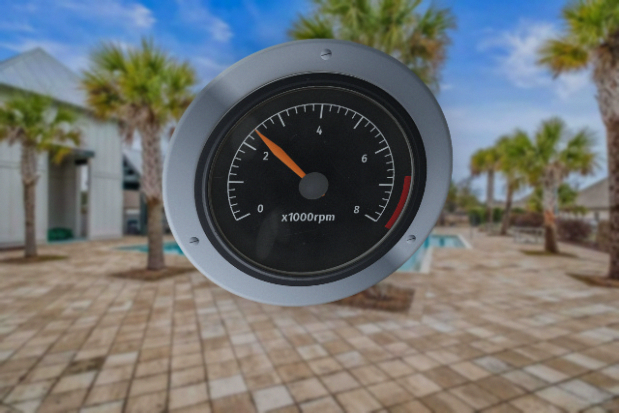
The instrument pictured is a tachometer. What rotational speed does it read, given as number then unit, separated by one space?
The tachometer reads 2400 rpm
